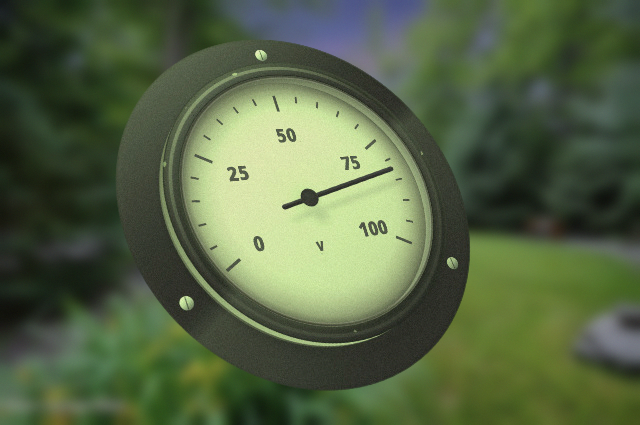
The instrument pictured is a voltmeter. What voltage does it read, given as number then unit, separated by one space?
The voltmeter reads 82.5 V
